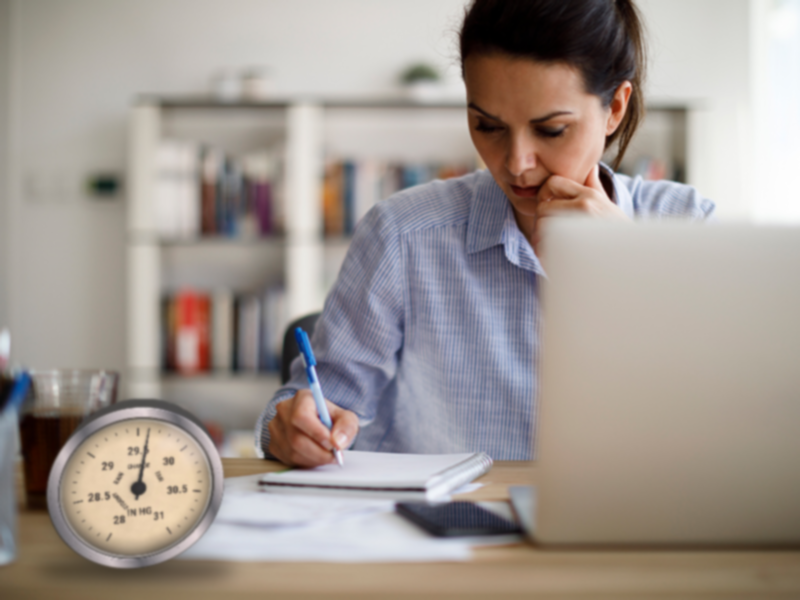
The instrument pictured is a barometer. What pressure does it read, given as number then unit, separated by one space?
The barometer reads 29.6 inHg
